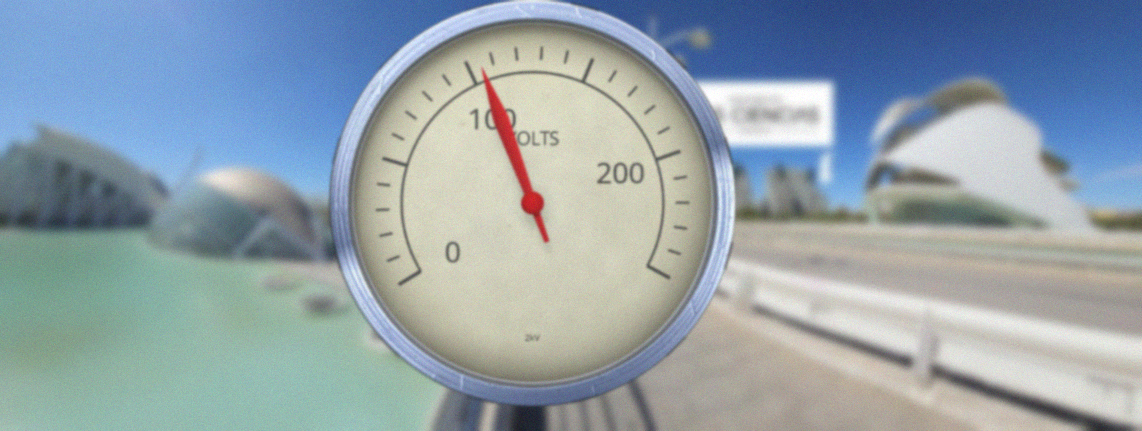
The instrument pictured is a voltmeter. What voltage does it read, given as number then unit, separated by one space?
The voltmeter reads 105 V
